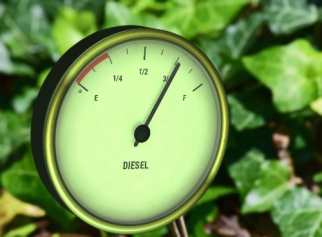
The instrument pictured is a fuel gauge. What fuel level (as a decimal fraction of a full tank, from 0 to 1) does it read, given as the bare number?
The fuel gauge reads 0.75
